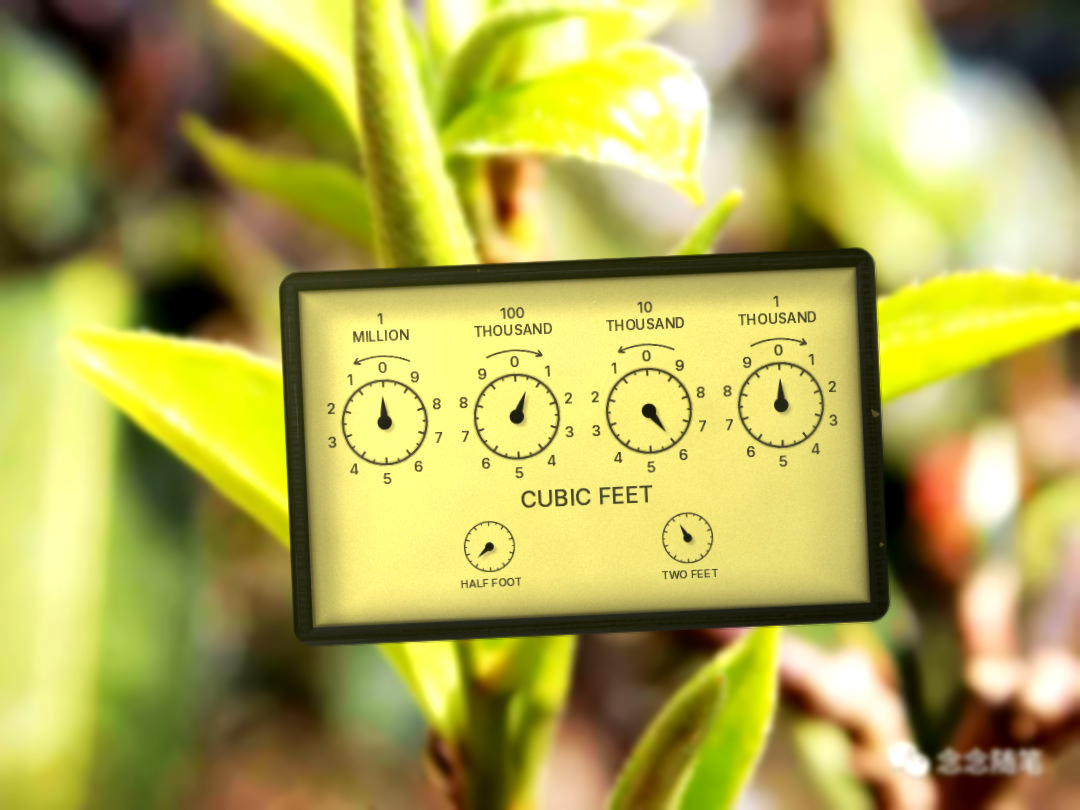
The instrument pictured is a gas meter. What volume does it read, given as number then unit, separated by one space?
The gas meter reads 6000 ft³
